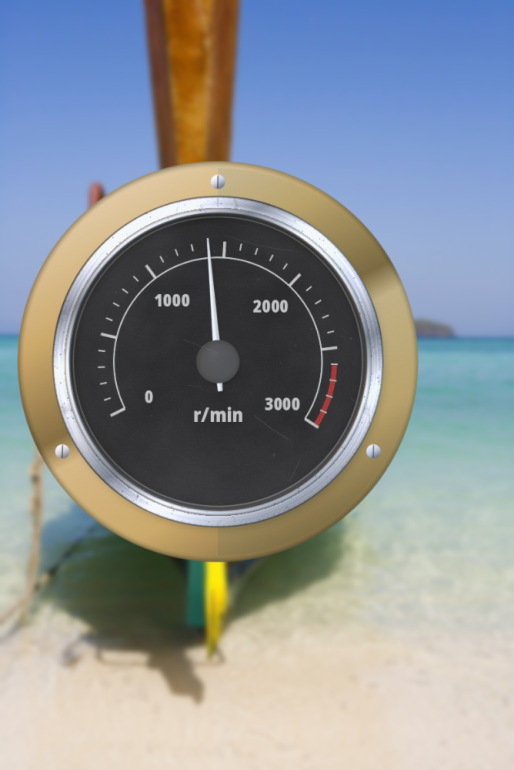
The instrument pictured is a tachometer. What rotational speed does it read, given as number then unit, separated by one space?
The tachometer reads 1400 rpm
